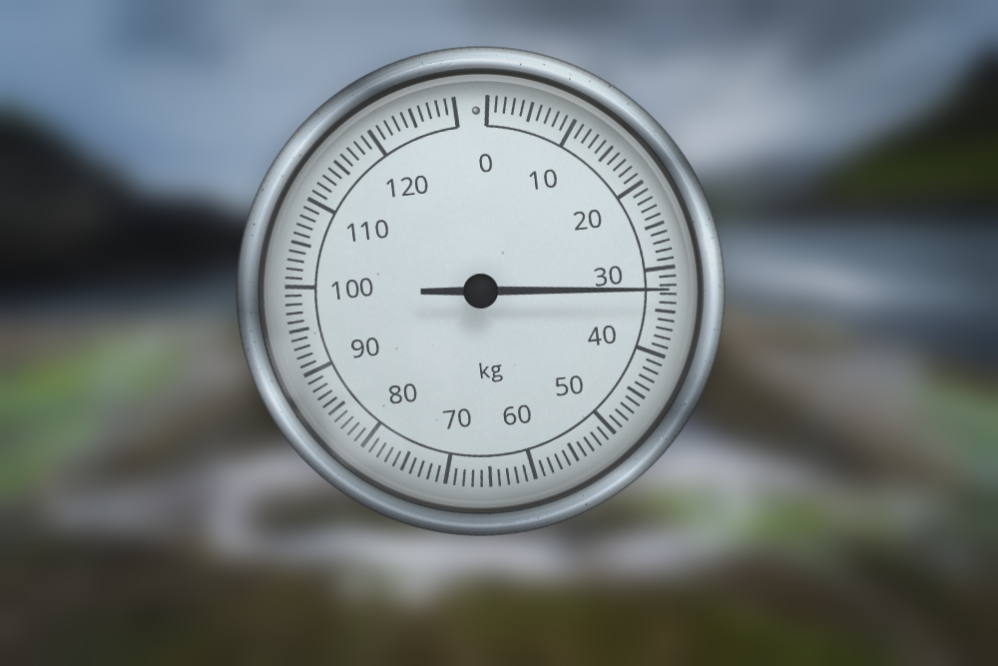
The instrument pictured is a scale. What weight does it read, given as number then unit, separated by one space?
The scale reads 32.5 kg
